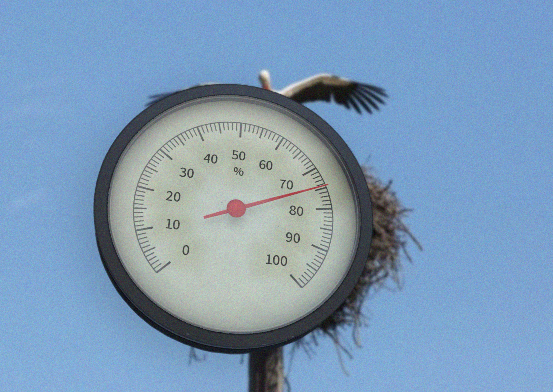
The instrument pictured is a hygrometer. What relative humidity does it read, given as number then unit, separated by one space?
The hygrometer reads 75 %
